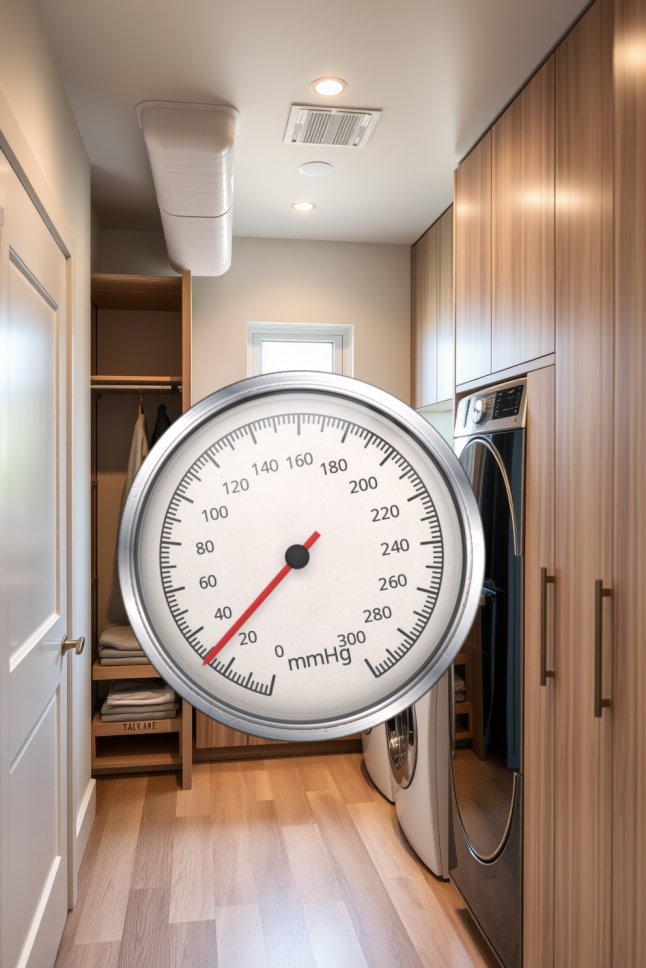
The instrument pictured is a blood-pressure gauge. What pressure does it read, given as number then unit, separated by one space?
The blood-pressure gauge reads 28 mmHg
